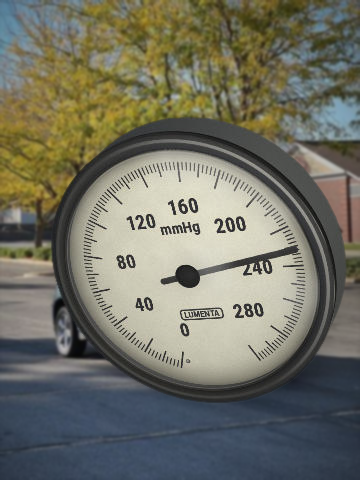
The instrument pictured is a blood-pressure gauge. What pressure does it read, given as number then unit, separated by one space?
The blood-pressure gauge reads 230 mmHg
